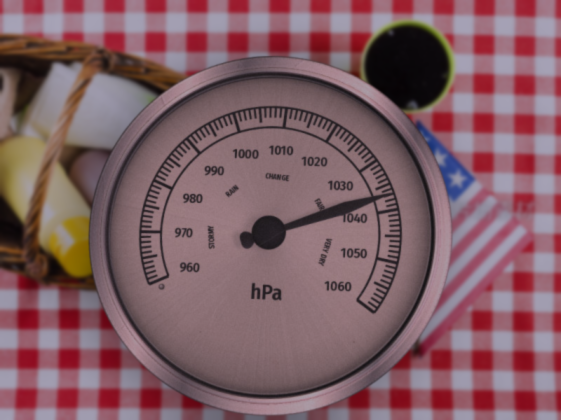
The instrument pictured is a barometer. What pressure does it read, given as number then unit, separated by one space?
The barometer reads 1037 hPa
